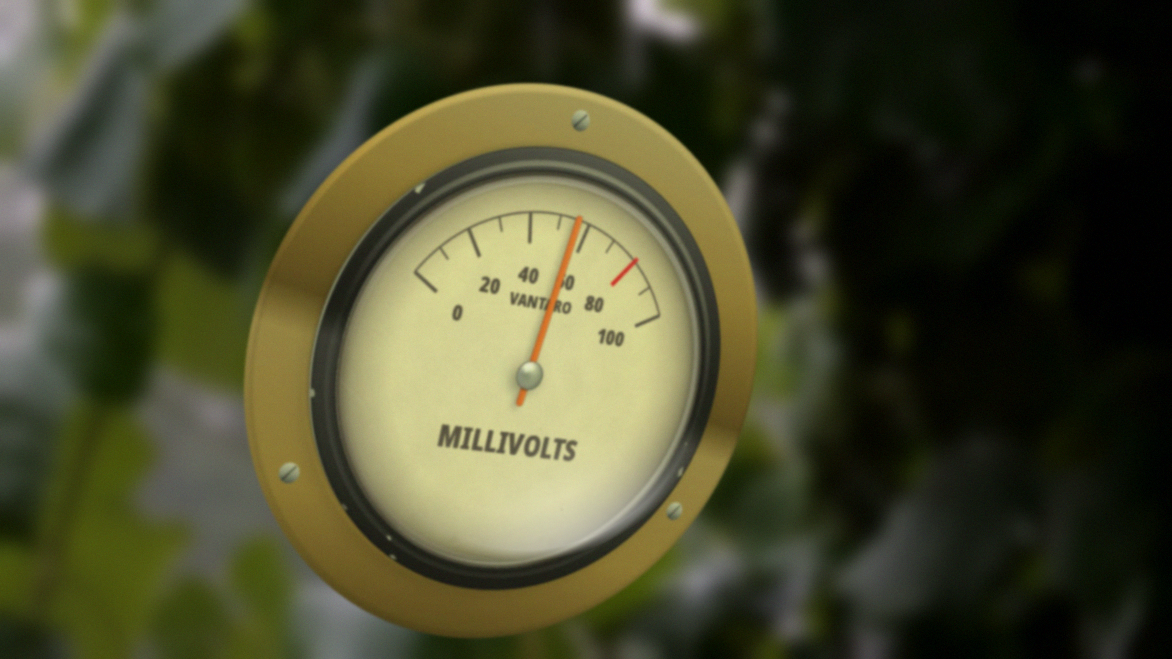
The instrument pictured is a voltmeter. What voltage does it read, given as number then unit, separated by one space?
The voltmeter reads 55 mV
